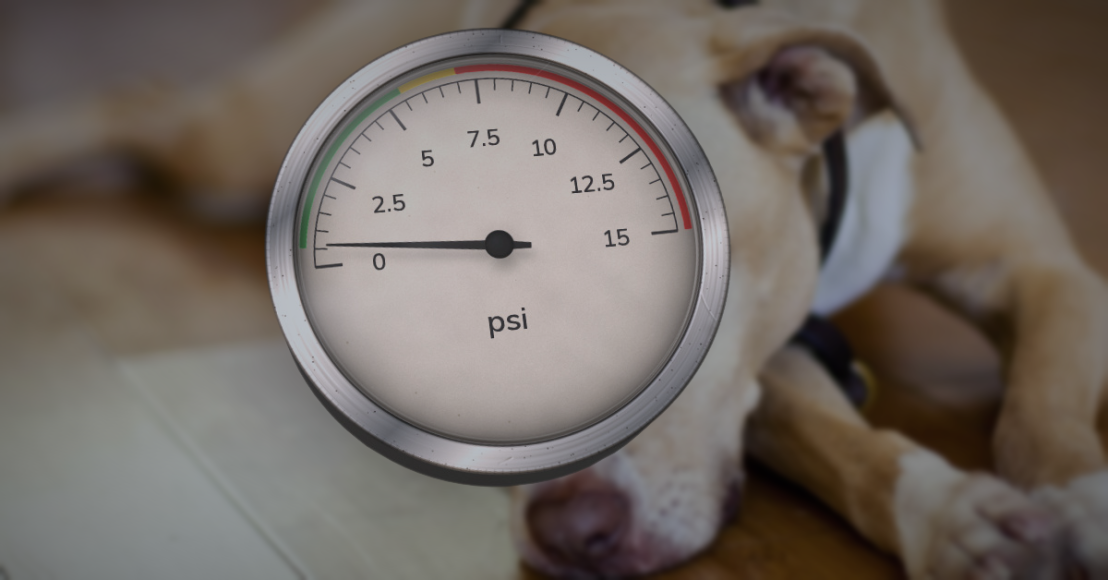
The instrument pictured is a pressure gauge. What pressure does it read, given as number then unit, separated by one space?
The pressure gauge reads 0.5 psi
